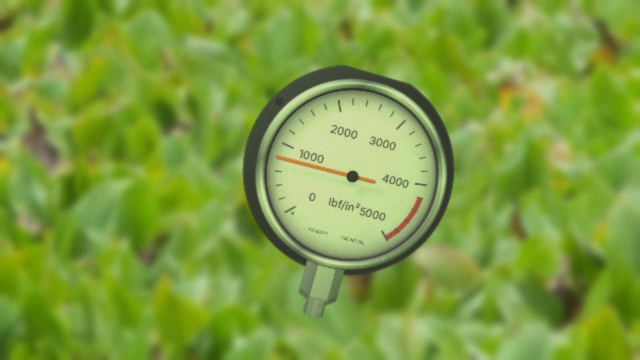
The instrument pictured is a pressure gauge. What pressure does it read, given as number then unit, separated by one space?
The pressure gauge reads 800 psi
